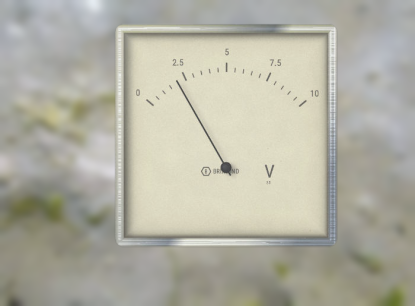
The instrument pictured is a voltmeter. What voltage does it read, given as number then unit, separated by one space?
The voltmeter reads 2 V
